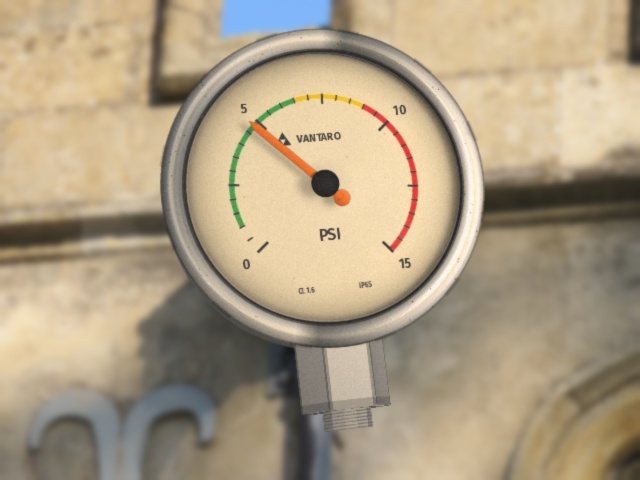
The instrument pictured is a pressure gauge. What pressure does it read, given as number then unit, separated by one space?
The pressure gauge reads 4.75 psi
